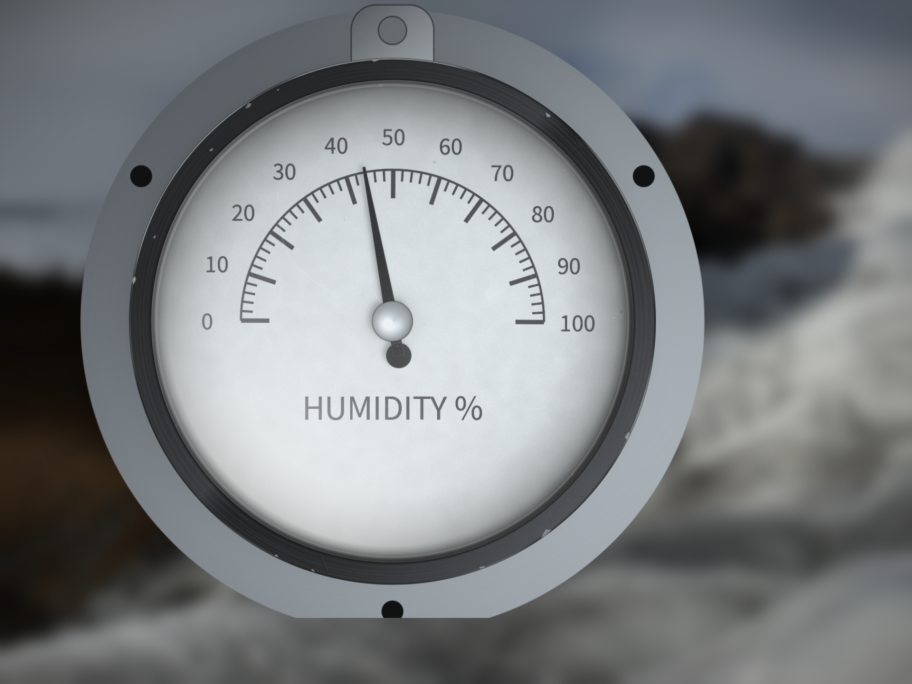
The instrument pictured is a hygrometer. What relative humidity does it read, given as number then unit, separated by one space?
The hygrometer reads 44 %
